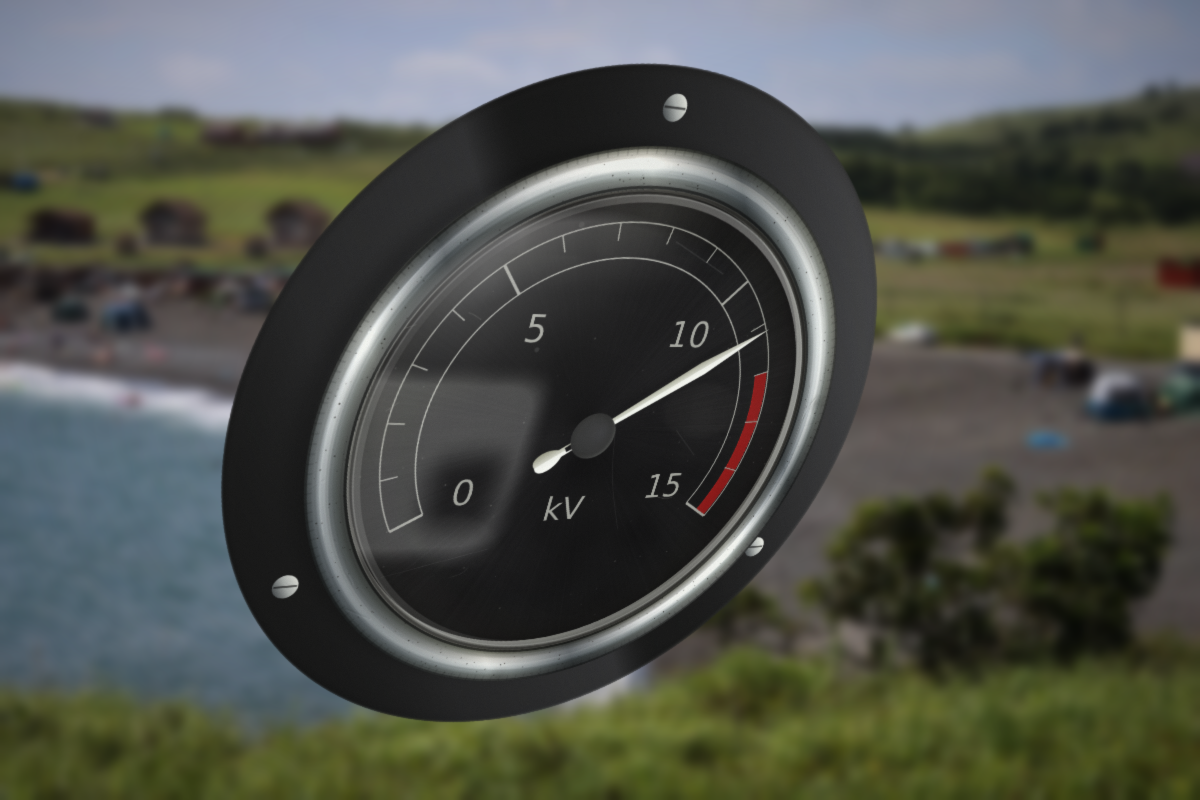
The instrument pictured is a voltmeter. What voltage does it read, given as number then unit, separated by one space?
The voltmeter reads 11 kV
